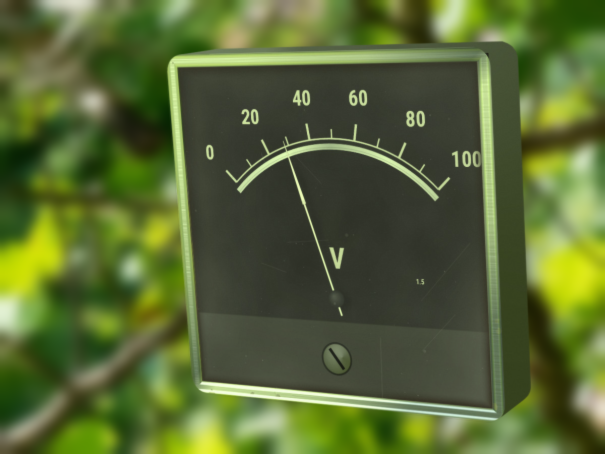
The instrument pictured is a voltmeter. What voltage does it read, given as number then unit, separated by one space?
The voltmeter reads 30 V
